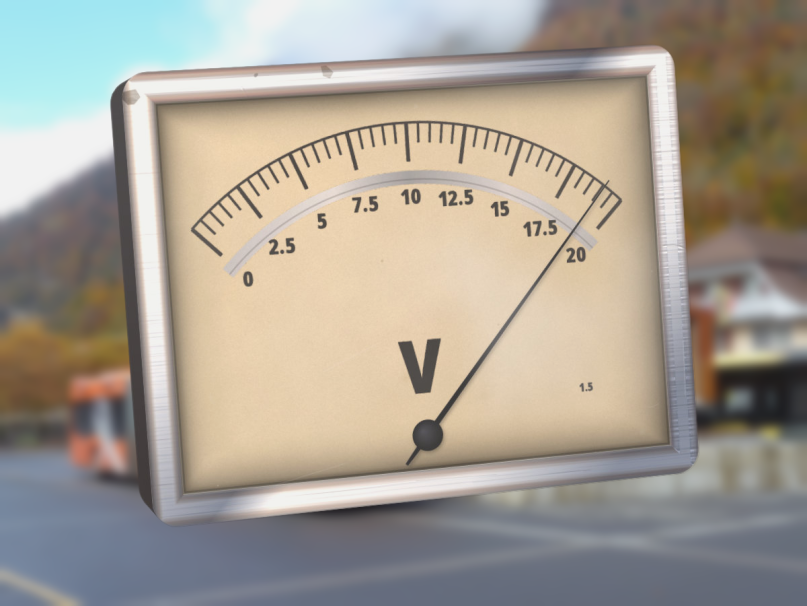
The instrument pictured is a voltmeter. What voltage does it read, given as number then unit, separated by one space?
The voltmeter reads 19 V
